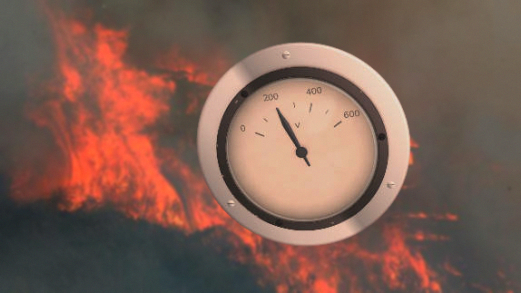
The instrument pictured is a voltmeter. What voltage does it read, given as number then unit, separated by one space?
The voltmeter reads 200 V
